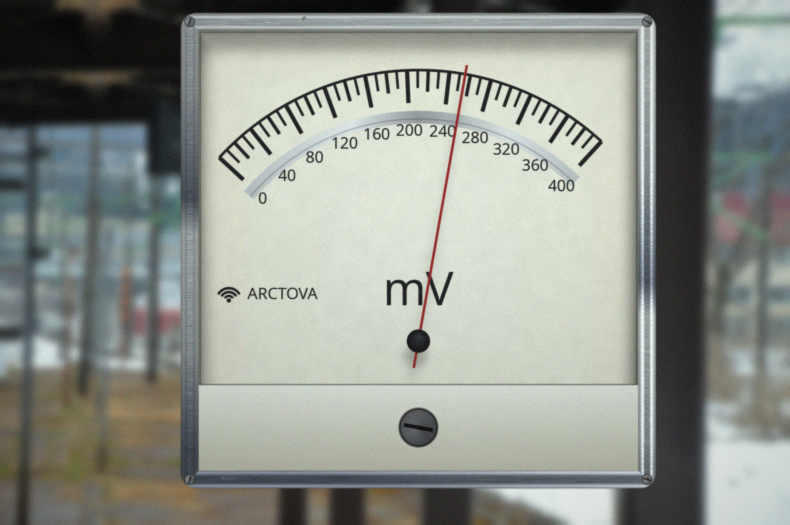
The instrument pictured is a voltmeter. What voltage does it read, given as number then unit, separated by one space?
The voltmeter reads 255 mV
